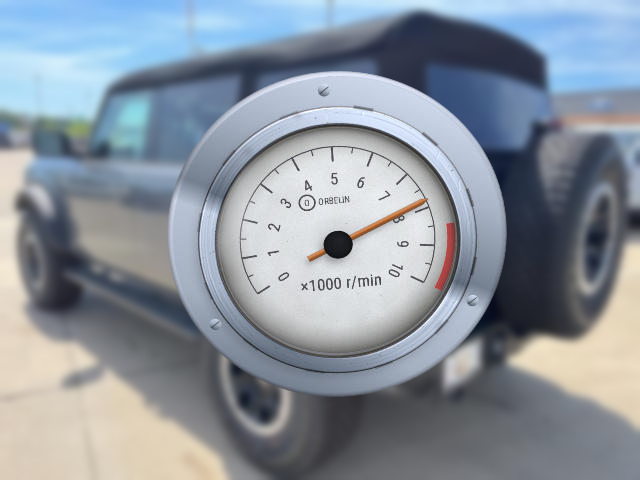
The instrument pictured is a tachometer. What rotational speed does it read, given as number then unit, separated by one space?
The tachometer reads 7750 rpm
